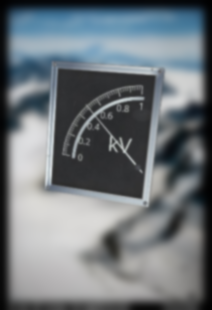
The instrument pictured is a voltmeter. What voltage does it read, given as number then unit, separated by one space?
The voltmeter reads 0.5 kV
